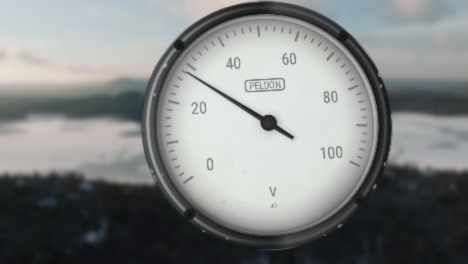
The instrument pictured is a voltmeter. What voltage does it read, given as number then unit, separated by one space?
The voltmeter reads 28 V
